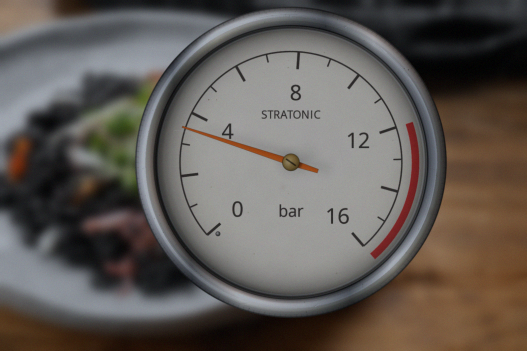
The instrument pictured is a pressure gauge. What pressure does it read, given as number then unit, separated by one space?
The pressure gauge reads 3.5 bar
